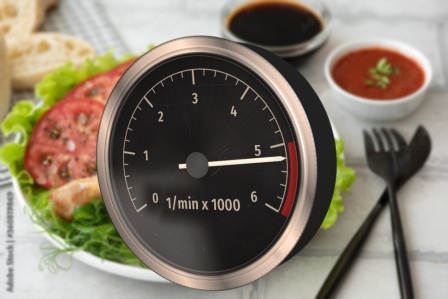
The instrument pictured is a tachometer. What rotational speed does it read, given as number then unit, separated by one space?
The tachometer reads 5200 rpm
